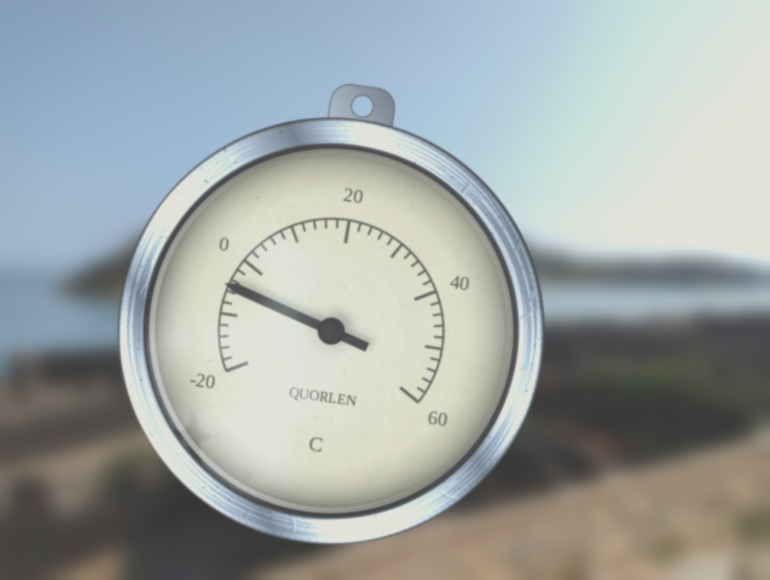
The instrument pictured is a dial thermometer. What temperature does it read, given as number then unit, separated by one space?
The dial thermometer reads -5 °C
